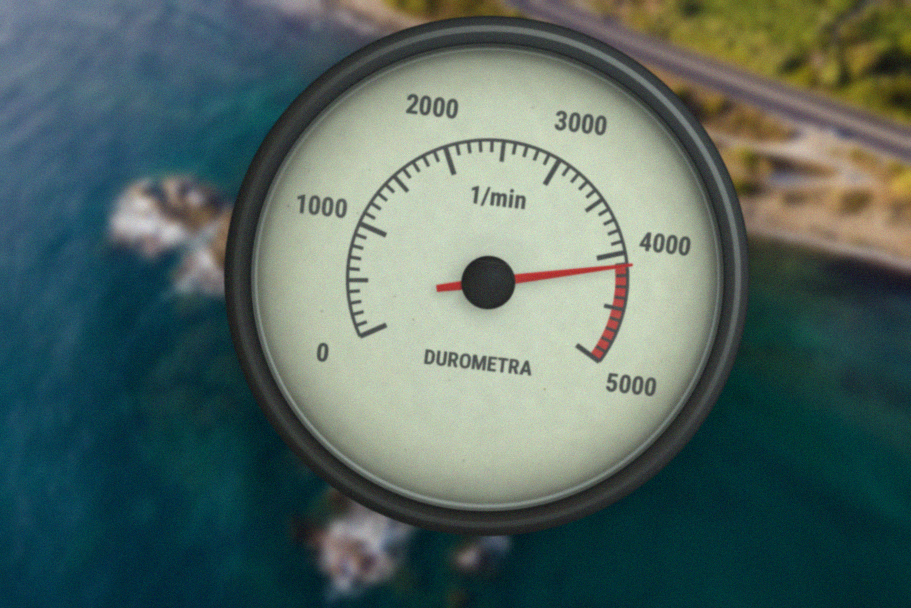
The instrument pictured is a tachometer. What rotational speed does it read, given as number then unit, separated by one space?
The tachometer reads 4100 rpm
